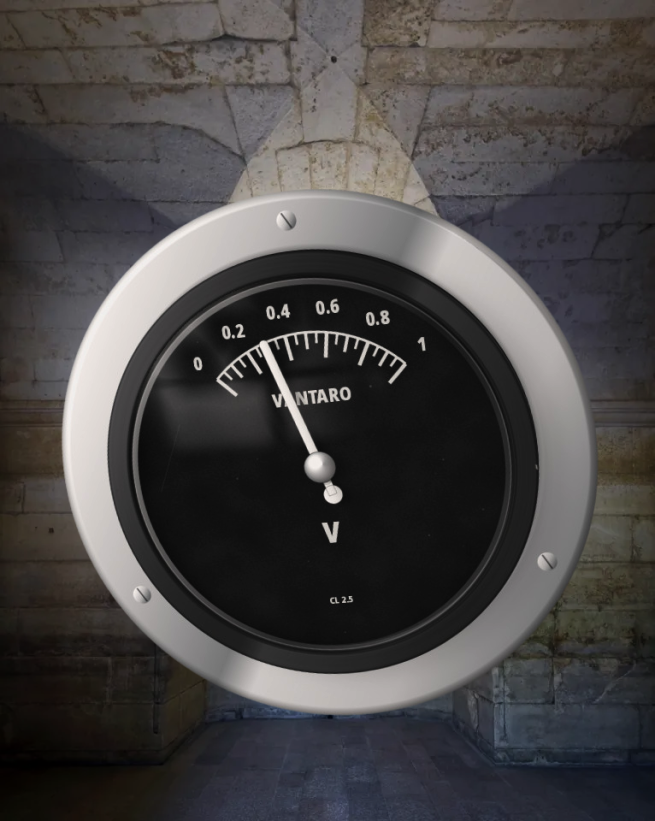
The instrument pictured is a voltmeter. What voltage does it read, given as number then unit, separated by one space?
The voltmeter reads 0.3 V
